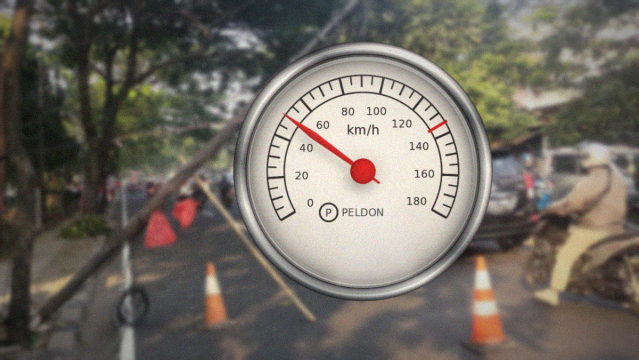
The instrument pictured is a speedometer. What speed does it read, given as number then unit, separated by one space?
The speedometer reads 50 km/h
